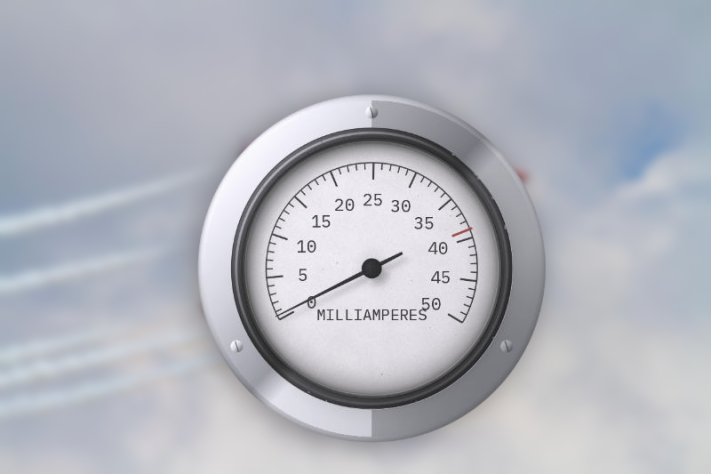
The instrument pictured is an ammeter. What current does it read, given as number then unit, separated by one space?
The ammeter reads 0.5 mA
